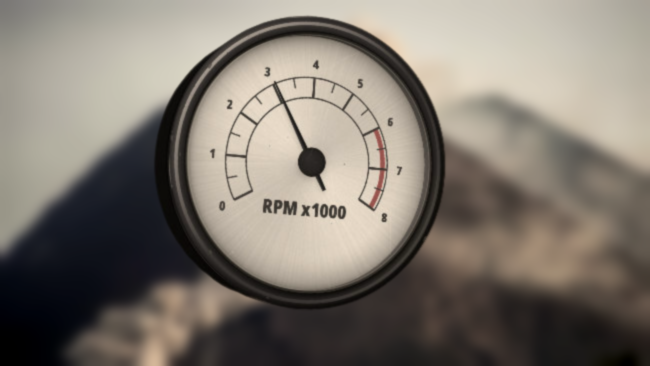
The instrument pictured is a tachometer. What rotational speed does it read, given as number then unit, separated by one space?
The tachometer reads 3000 rpm
